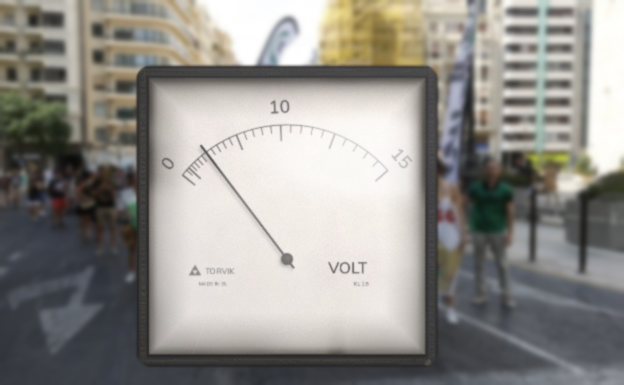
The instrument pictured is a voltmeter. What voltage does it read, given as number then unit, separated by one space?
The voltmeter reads 5 V
